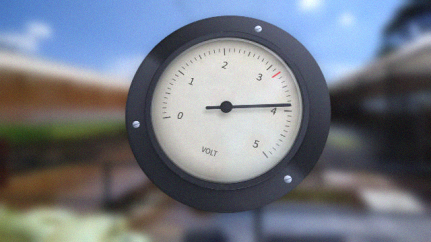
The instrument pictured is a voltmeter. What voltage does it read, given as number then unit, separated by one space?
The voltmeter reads 3.9 V
